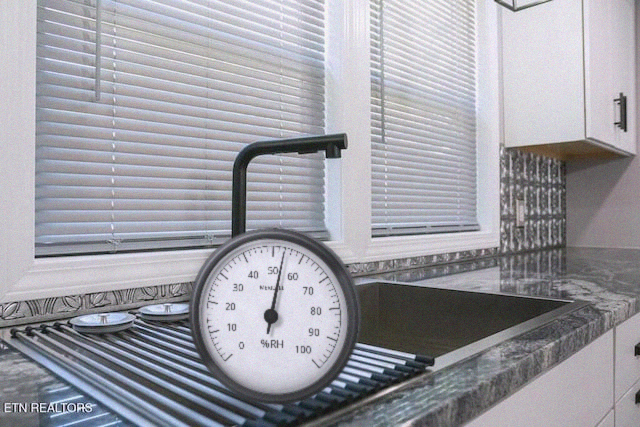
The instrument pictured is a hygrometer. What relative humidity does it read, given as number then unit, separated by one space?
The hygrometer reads 54 %
